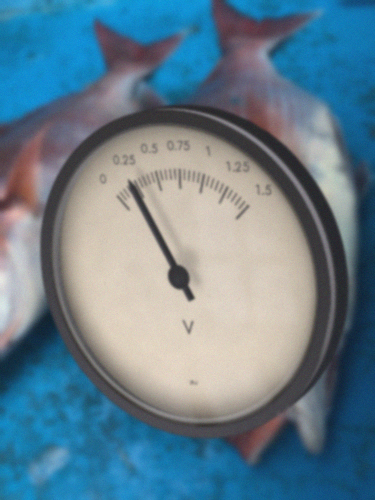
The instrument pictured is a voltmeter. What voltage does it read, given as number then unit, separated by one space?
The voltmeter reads 0.25 V
